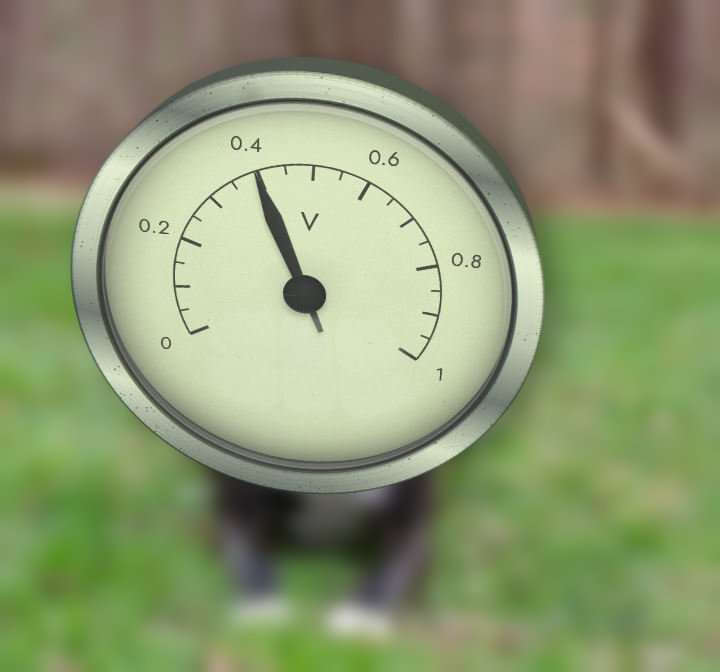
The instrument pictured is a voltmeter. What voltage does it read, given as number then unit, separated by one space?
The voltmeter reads 0.4 V
